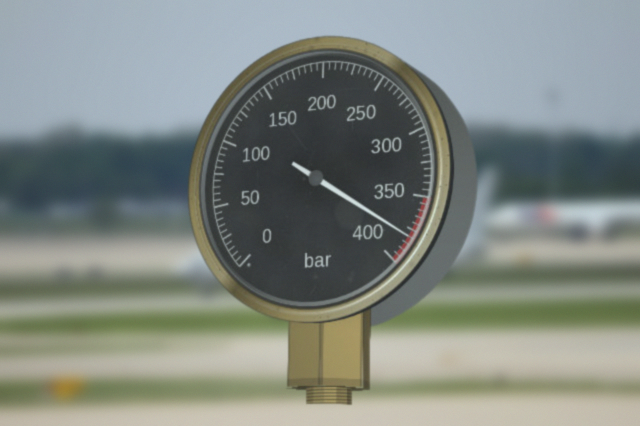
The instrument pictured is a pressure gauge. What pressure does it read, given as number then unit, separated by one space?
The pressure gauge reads 380 bar
